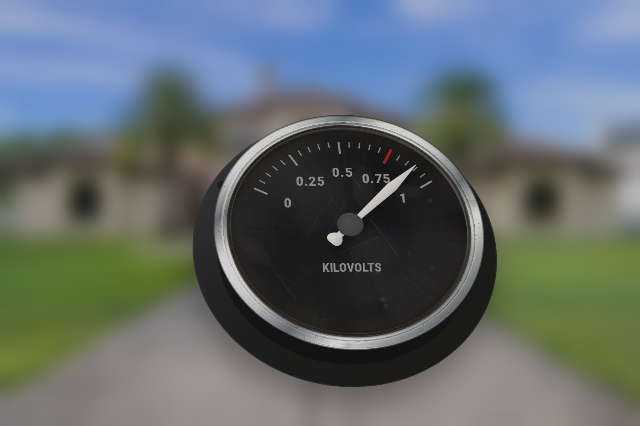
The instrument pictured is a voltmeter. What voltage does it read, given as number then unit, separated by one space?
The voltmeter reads 0.9 kV
